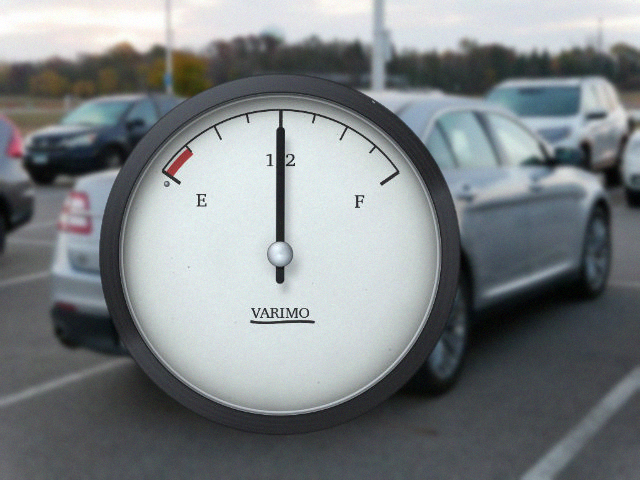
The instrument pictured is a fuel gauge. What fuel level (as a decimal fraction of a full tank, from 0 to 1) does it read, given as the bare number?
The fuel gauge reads 0.5
